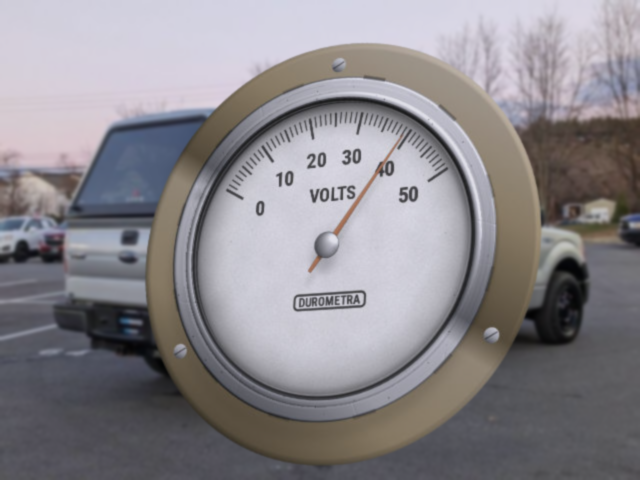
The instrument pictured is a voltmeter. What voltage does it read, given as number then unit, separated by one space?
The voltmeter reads 40 V
